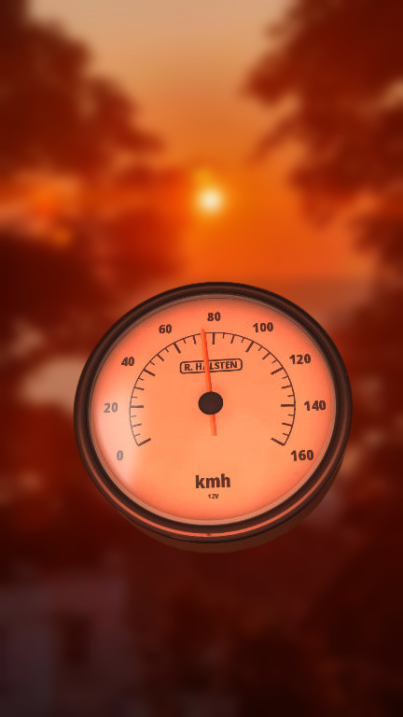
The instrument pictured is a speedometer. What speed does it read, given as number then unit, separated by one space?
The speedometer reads 75 km/h
